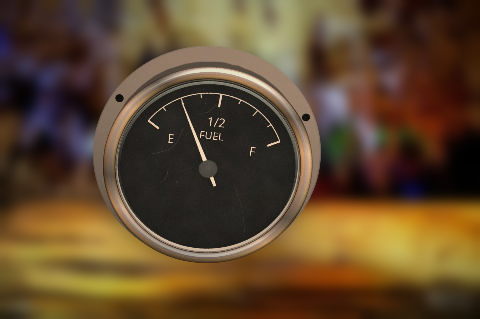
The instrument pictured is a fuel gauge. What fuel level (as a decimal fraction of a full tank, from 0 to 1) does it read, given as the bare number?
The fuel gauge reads 0.25
